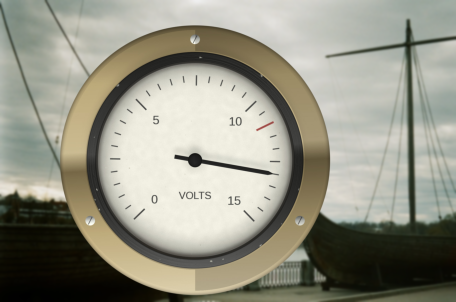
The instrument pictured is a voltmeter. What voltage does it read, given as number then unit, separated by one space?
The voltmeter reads 13 V
